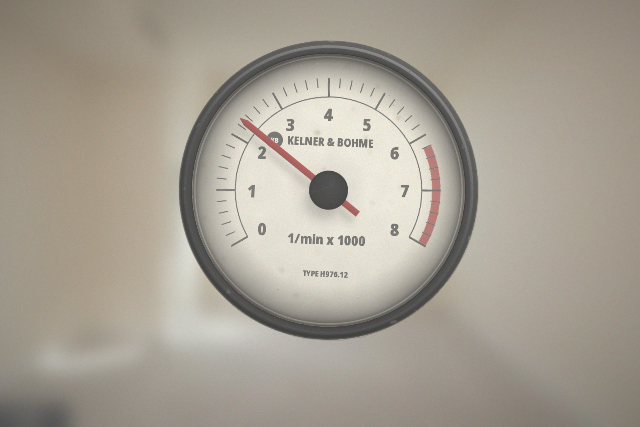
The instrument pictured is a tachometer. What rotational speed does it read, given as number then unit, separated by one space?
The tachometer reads 2300 rpm
